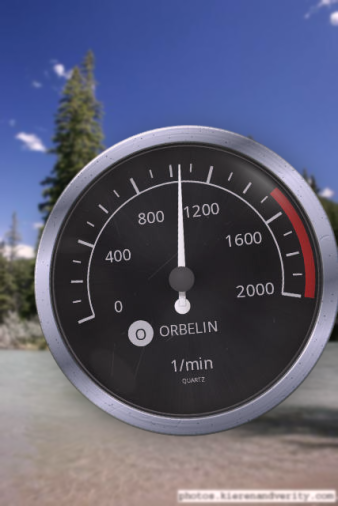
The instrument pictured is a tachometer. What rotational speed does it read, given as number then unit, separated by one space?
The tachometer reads 1050 rpm
